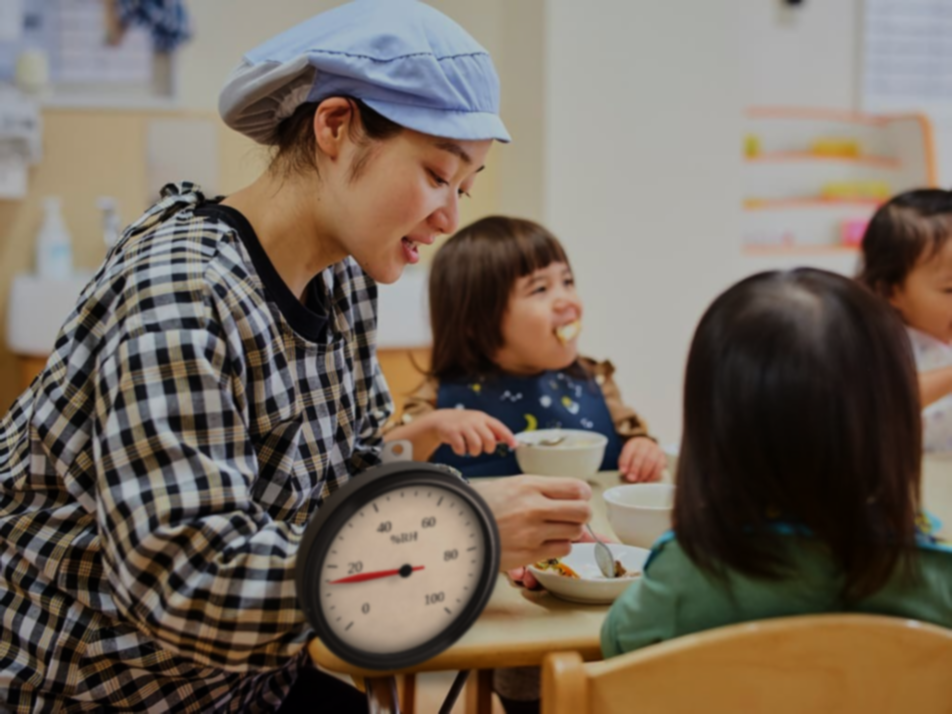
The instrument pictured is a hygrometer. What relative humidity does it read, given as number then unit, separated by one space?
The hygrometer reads 16 %
